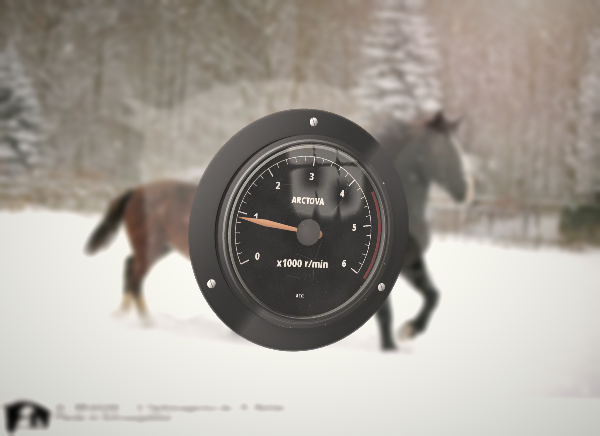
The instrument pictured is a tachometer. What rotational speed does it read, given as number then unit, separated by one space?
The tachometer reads 900 rpm
